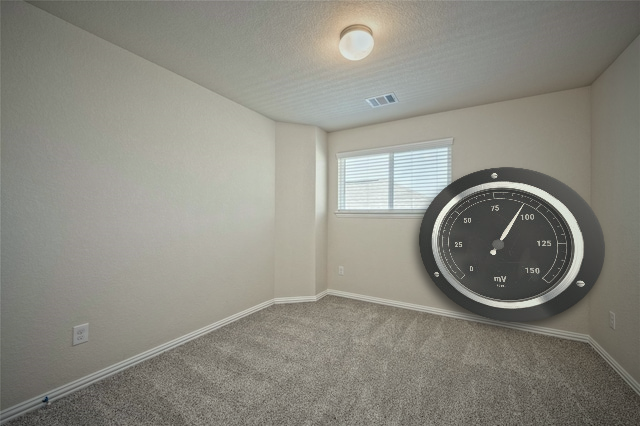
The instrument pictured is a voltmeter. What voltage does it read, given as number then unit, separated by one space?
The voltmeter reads 92.5 mV
